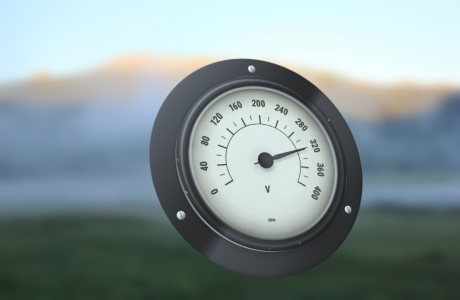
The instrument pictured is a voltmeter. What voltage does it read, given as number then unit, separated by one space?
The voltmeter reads 320 V
